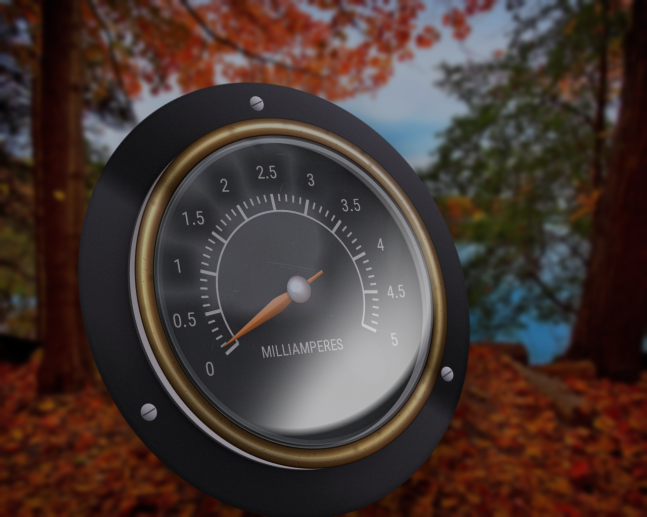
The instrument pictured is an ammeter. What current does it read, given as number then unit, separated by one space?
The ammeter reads 0.1 mA
